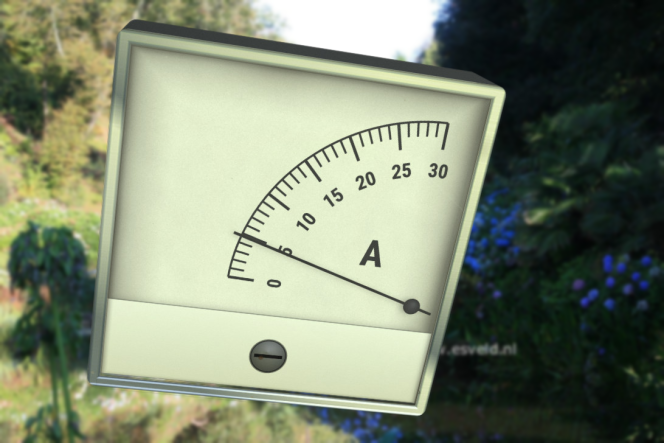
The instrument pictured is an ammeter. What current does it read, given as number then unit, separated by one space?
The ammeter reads 5 A
